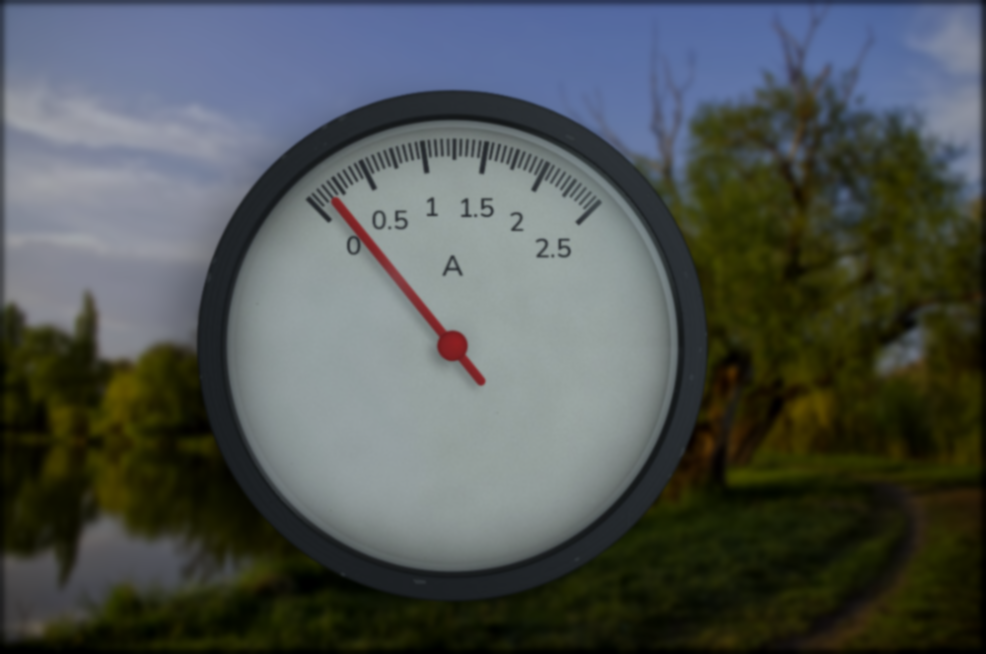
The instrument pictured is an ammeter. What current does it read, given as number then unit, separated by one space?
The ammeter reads 0.15 A
